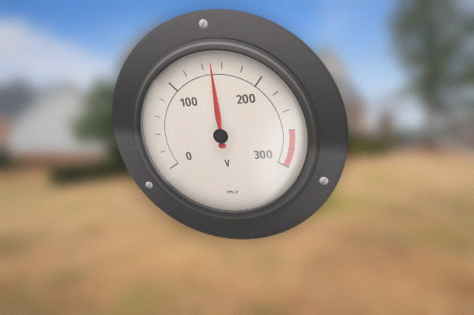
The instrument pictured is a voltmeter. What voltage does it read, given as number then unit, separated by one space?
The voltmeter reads 150 V
